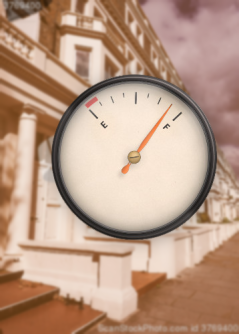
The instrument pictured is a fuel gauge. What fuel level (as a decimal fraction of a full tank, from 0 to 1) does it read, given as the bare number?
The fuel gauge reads 0.875
